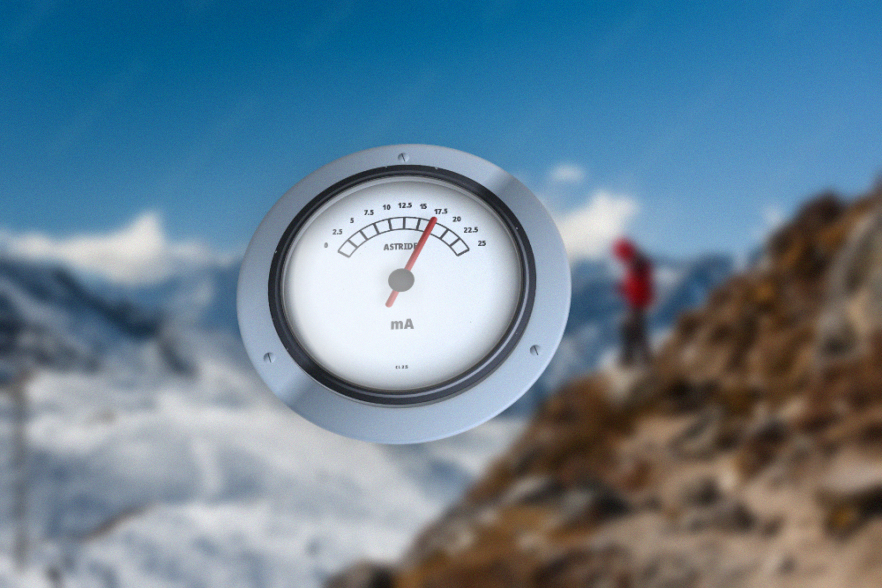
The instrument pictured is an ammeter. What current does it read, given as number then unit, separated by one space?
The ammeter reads 17.5 mA
